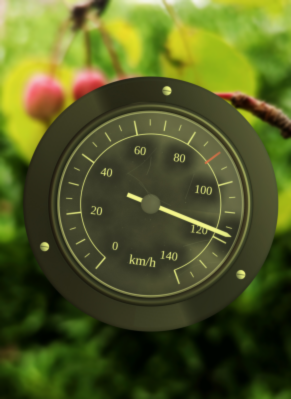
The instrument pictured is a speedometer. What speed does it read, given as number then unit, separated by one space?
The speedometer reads 117.5 km/h
